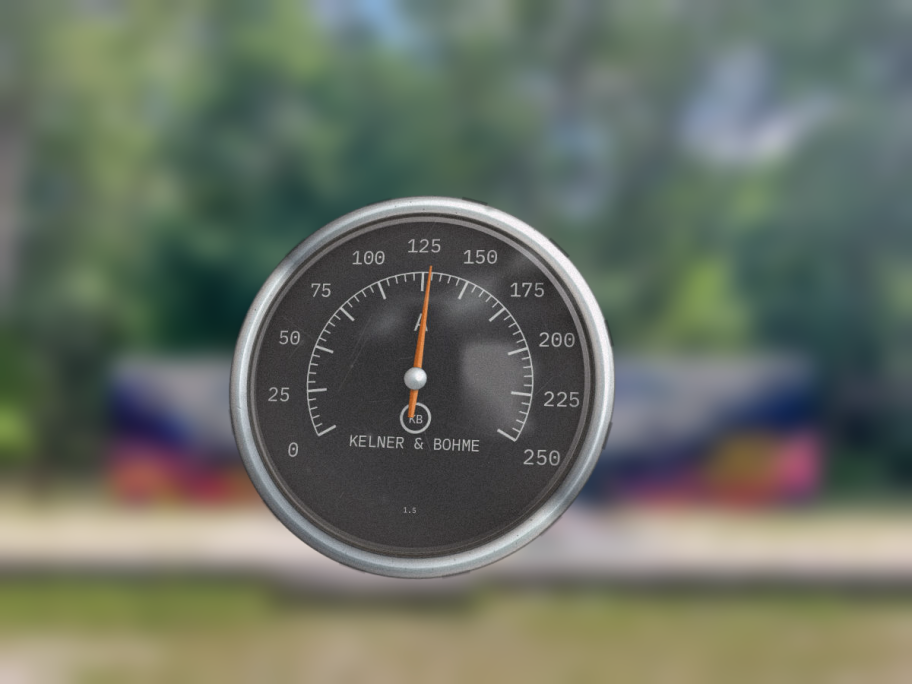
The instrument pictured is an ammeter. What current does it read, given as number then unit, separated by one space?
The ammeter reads 130 A
